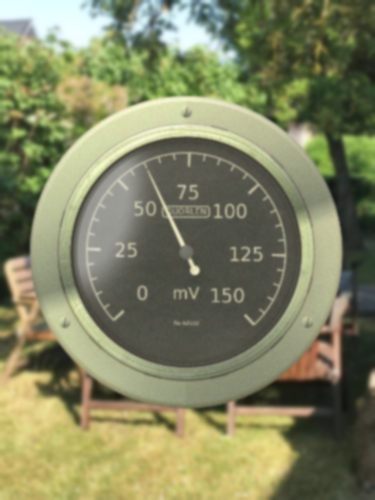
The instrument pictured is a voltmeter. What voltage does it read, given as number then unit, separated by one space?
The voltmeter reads 60 mV
